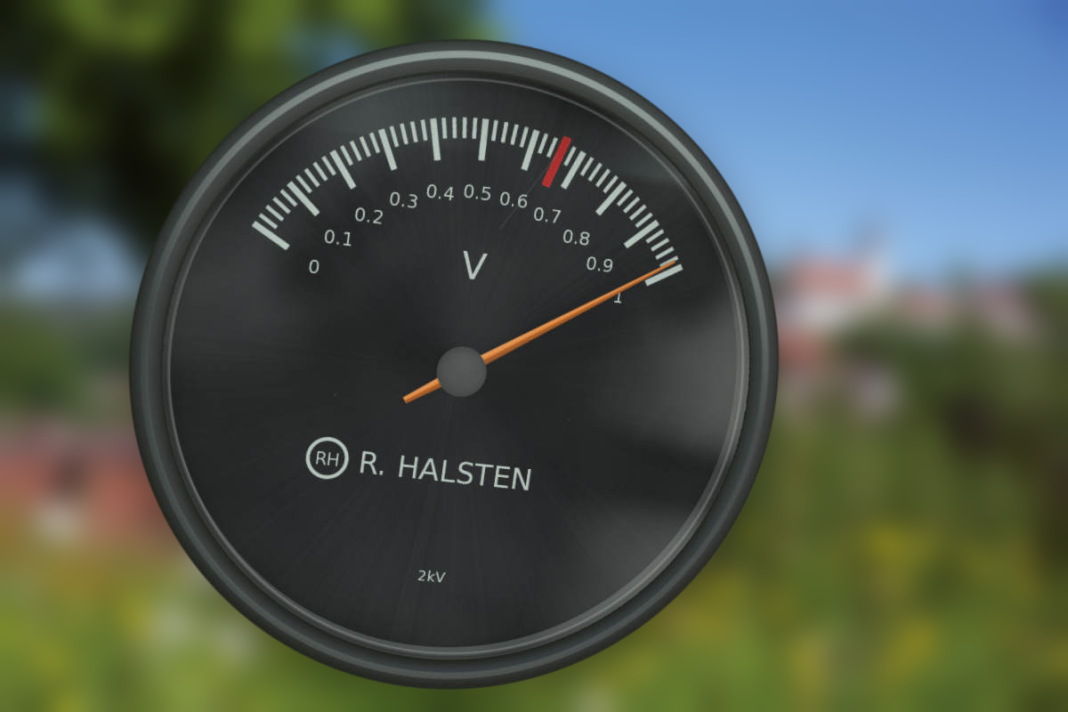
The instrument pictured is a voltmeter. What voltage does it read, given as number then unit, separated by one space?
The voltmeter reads 0.98 V
